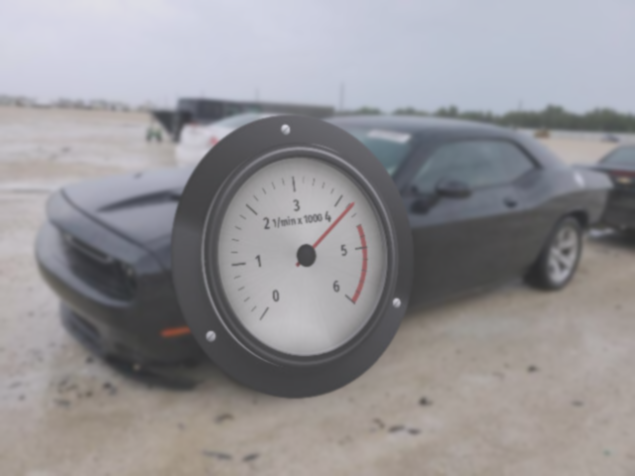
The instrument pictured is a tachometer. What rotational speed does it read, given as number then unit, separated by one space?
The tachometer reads 4200 rpm
